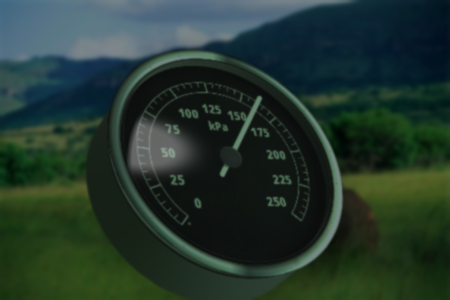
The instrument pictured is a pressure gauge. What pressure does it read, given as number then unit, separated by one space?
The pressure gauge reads 160 kPa
